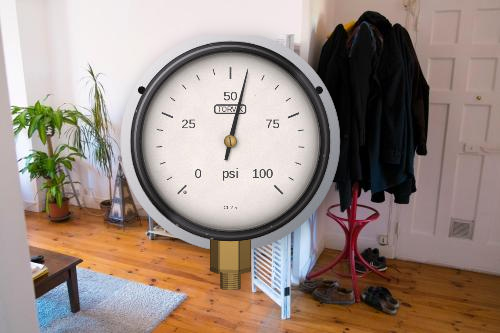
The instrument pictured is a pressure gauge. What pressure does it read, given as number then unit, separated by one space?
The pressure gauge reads 55 psi
